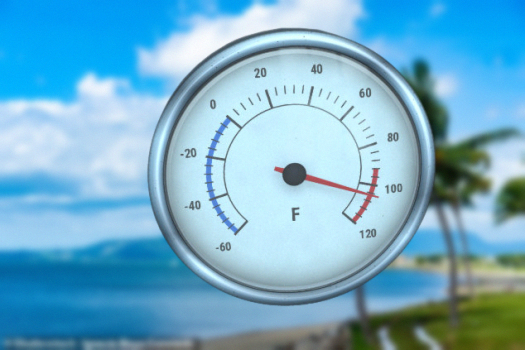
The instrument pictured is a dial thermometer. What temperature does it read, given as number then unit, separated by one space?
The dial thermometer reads 104 °F
